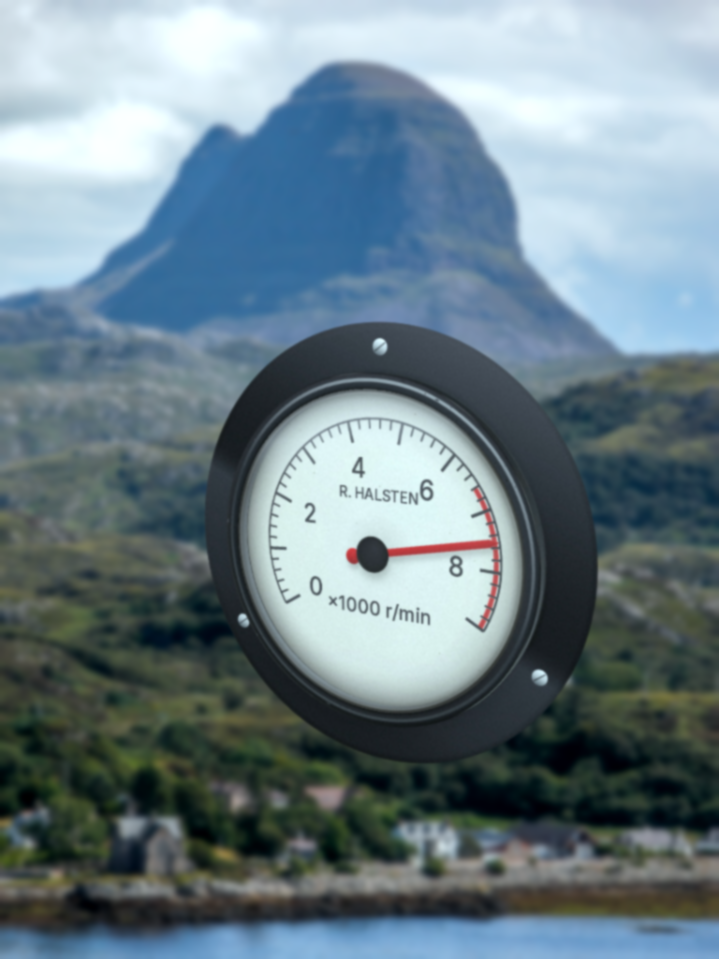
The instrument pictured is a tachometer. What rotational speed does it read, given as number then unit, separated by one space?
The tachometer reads 7500 rpm
